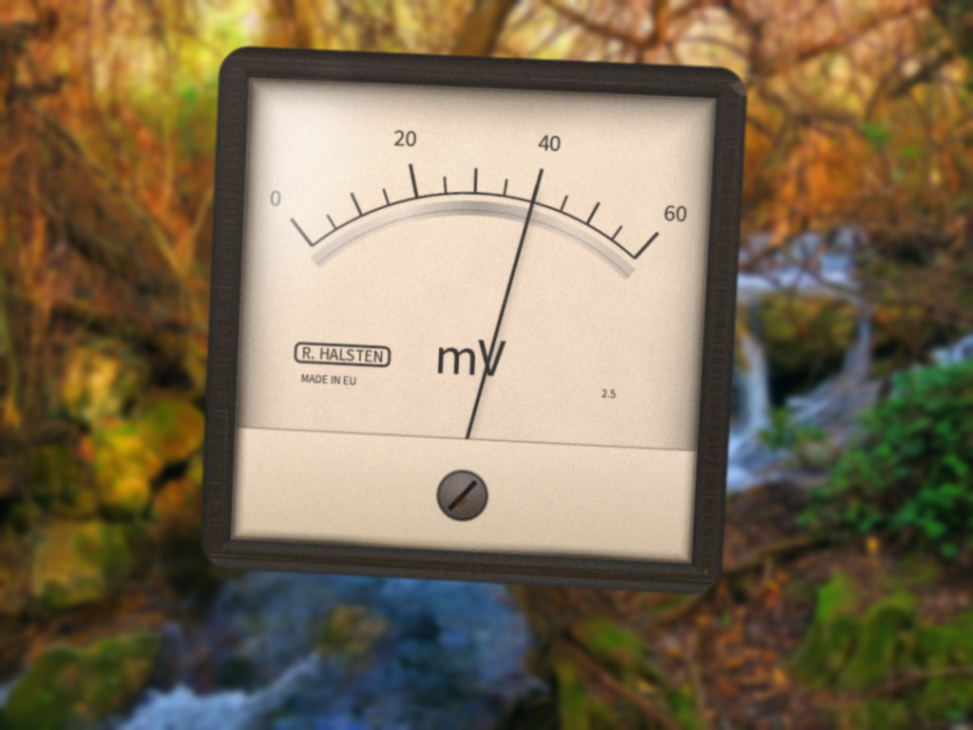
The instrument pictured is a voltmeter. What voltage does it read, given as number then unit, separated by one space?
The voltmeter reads 40 mV
